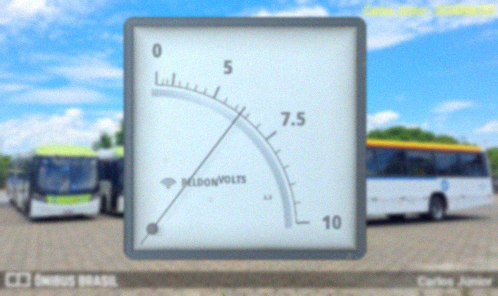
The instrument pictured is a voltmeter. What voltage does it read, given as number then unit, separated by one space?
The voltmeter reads 6.25 V
